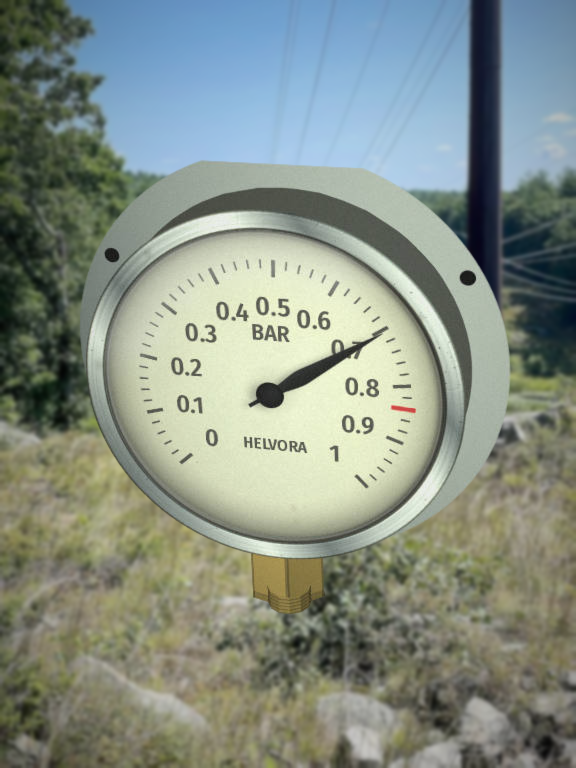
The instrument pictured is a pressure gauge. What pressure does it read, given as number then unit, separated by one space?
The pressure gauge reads 0.7 bar
